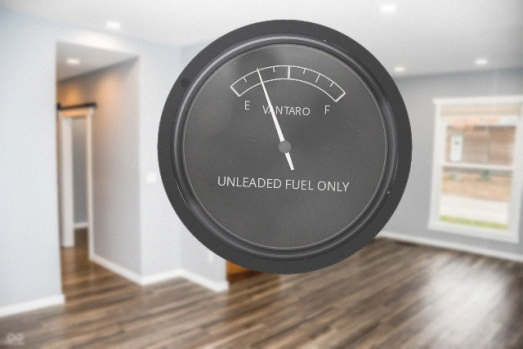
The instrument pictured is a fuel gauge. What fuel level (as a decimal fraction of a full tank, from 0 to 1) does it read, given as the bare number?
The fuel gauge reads 0.25
